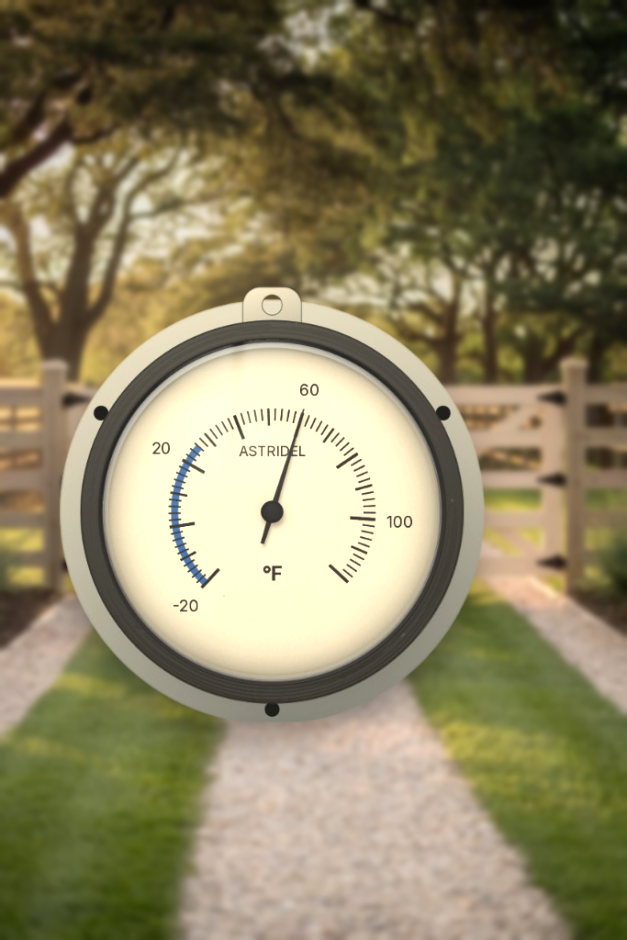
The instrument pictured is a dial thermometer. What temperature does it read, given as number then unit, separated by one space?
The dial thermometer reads 60 °F
